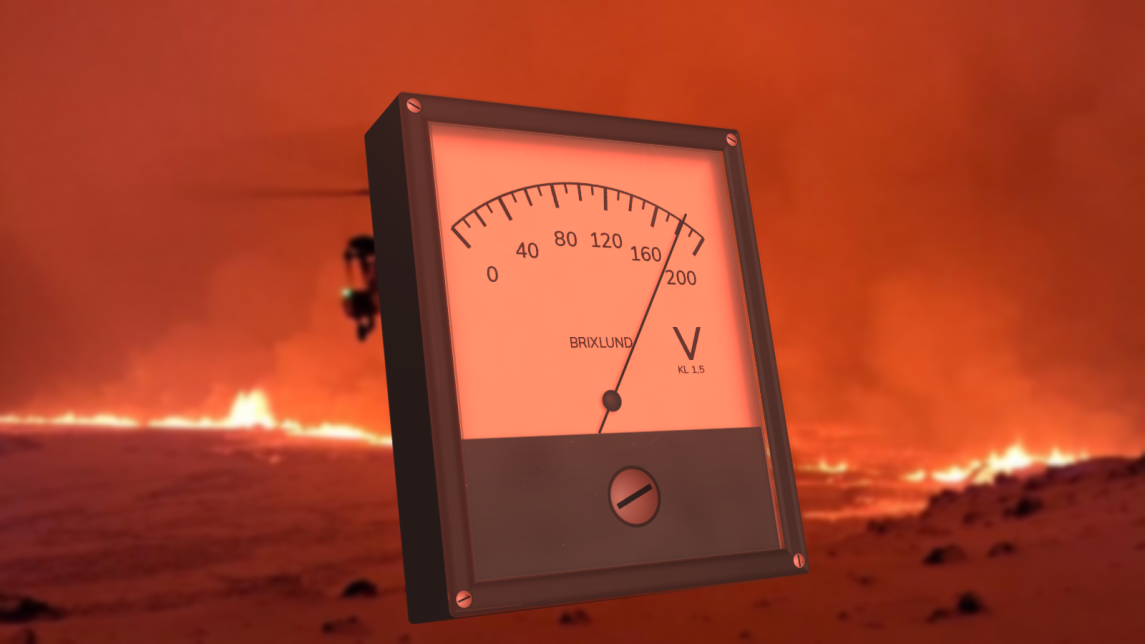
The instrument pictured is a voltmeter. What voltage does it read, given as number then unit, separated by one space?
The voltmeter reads 180 V
